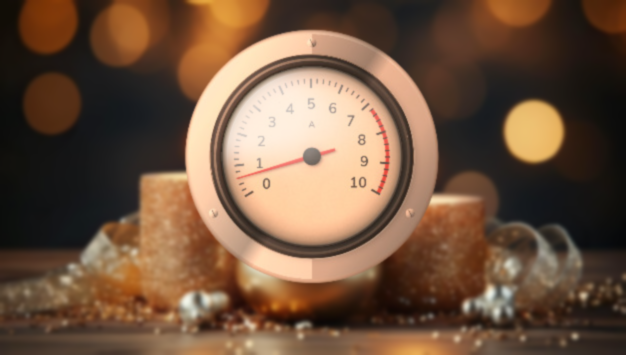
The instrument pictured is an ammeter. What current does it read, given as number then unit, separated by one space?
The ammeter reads 0.6 A
